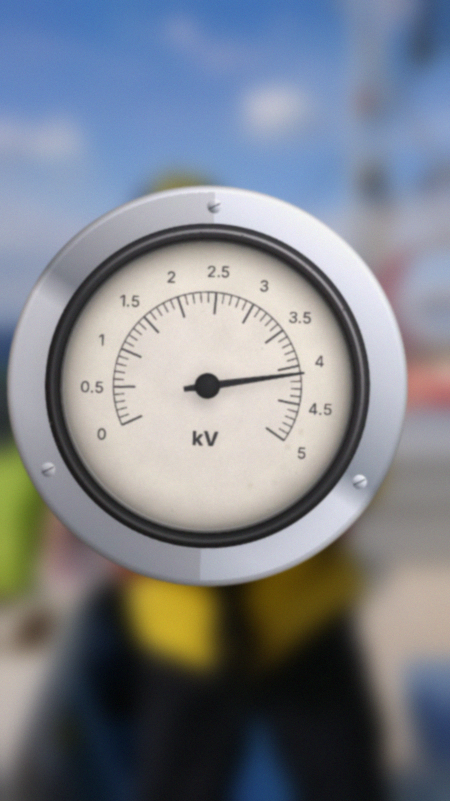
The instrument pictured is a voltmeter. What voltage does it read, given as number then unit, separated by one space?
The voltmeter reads 4.1 kV
